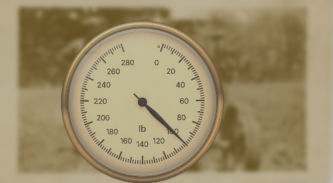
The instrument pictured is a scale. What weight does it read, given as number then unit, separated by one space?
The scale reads 100 lb
